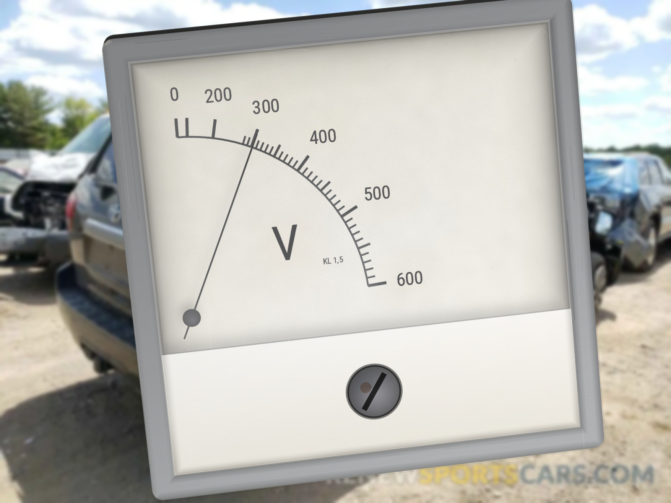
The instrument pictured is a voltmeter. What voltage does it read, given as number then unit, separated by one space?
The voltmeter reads 300 V
